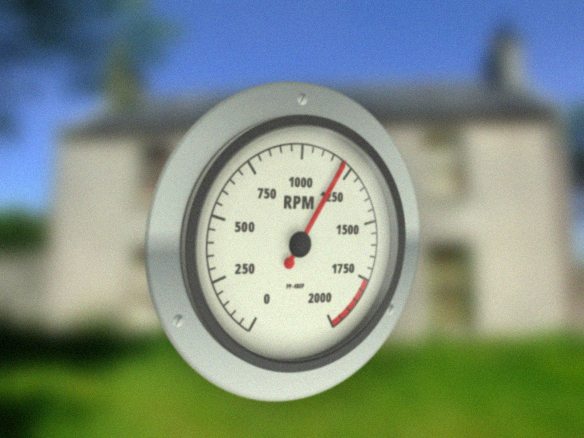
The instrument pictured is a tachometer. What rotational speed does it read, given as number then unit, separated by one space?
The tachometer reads 1200 rpm
